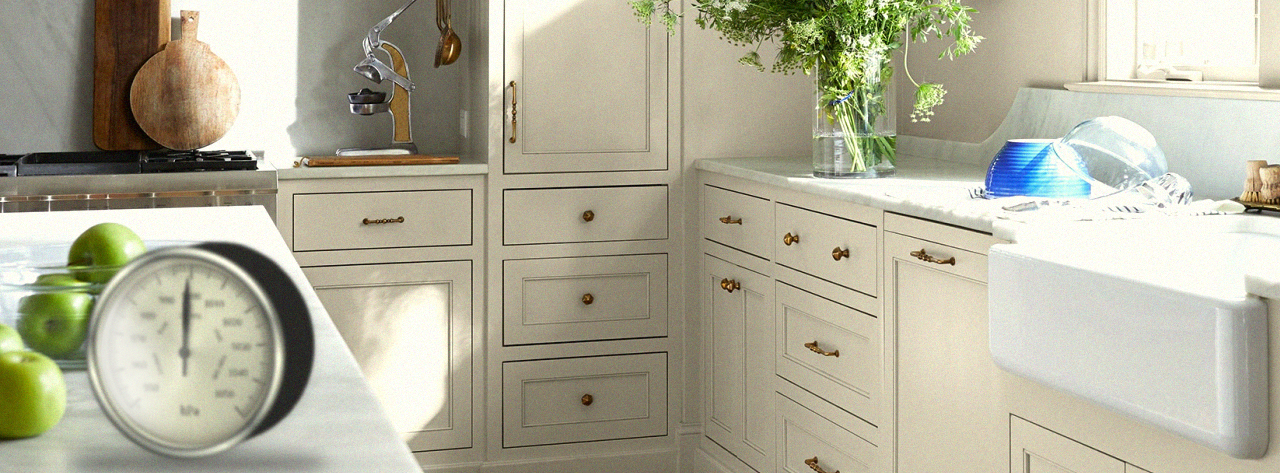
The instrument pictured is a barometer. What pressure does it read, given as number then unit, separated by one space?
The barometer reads 1000 hPa
